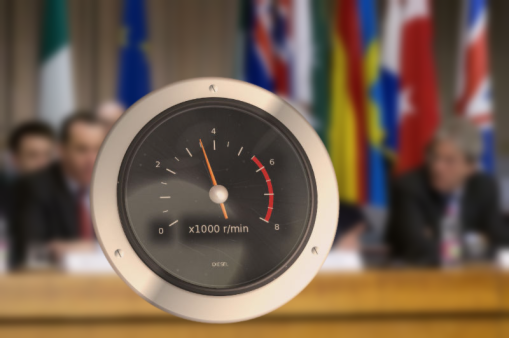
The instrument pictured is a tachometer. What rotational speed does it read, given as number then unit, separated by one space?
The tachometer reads 3500 rpm
